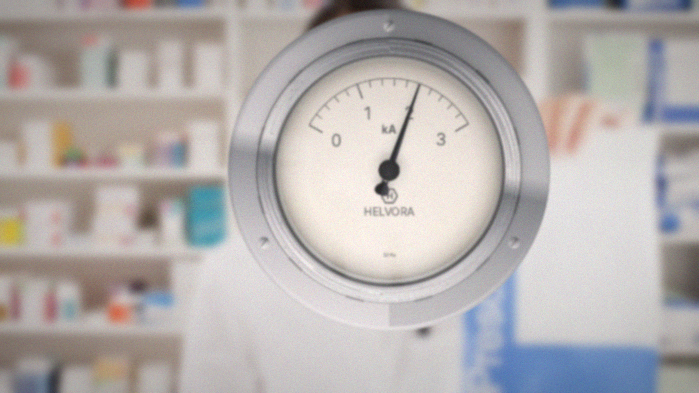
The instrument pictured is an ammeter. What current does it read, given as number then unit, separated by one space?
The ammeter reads 2 kA
